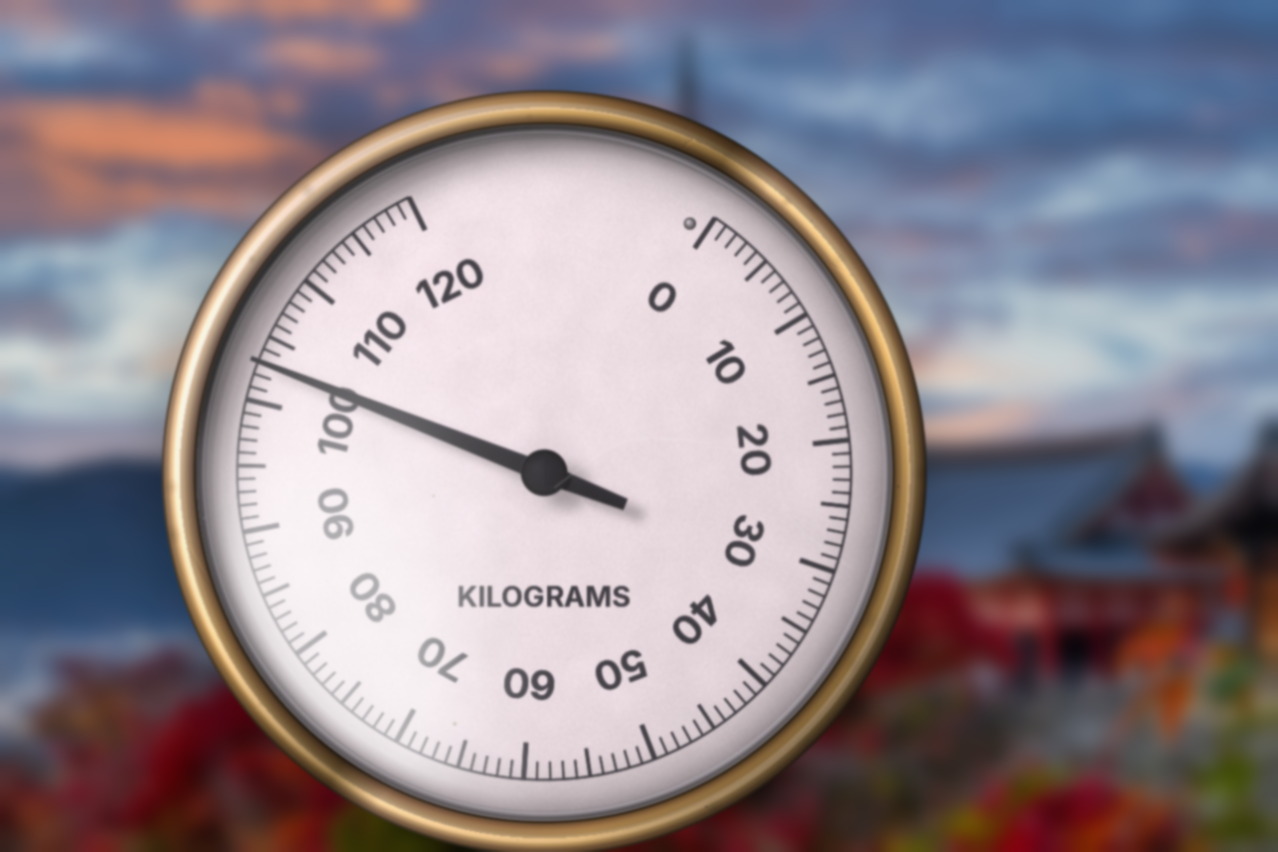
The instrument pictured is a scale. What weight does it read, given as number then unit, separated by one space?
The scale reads 103 kg
